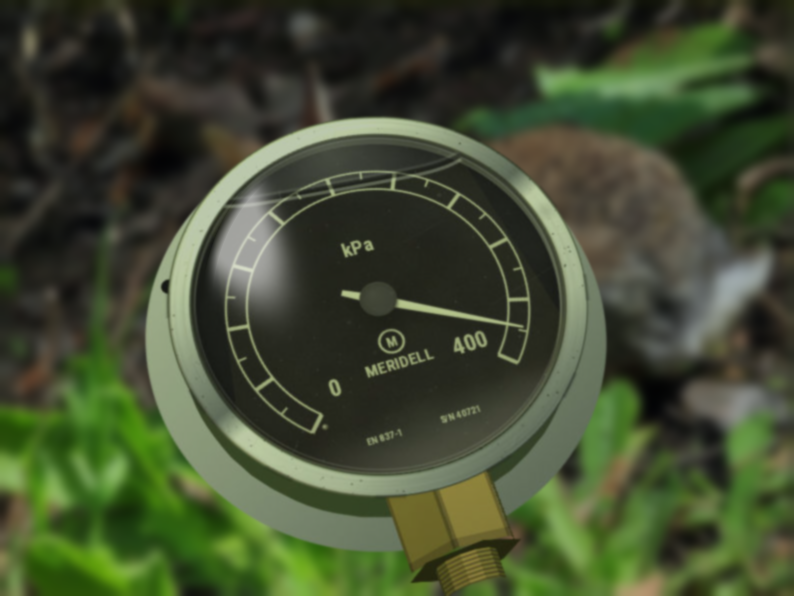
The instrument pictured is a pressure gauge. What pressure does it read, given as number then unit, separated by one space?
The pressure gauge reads 380 kPa
